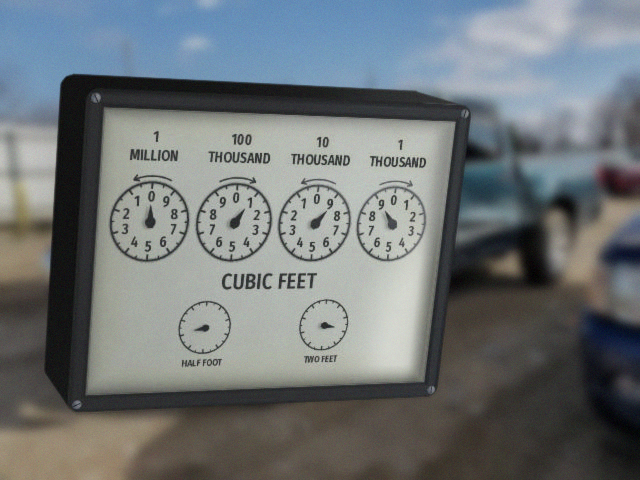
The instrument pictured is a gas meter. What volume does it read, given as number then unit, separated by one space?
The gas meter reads 8900 ft³
